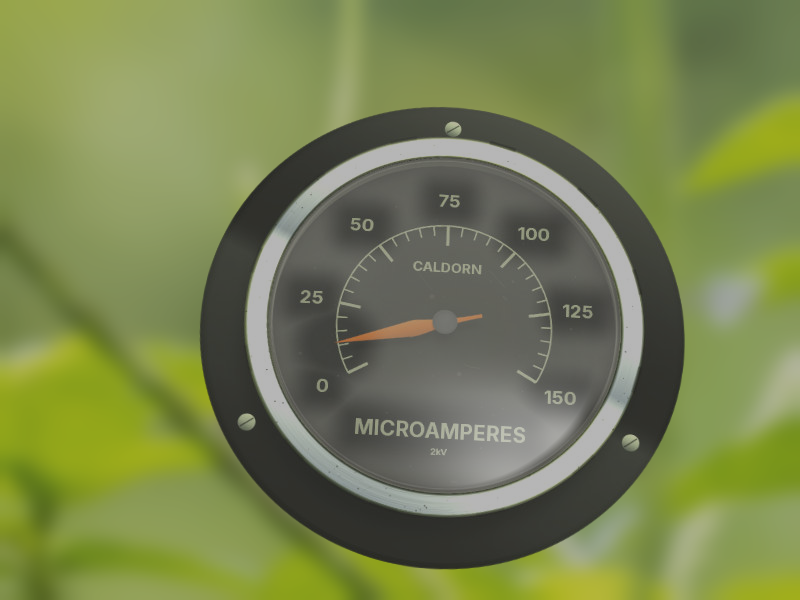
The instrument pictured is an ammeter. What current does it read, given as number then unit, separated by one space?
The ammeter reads 10 µA
